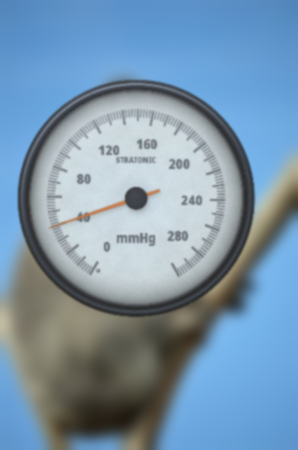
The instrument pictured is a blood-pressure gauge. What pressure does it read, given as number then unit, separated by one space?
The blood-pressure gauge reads 40 mmHg
